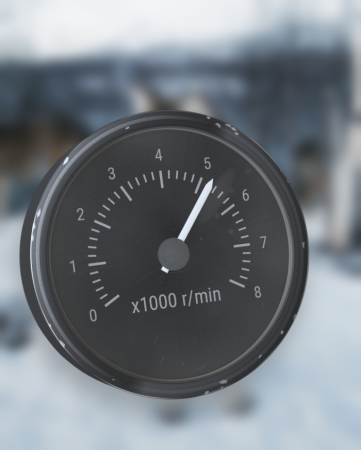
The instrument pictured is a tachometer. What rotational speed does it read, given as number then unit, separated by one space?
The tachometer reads 5200 rpm
